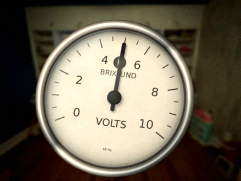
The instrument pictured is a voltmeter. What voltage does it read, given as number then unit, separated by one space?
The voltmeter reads 5 V
